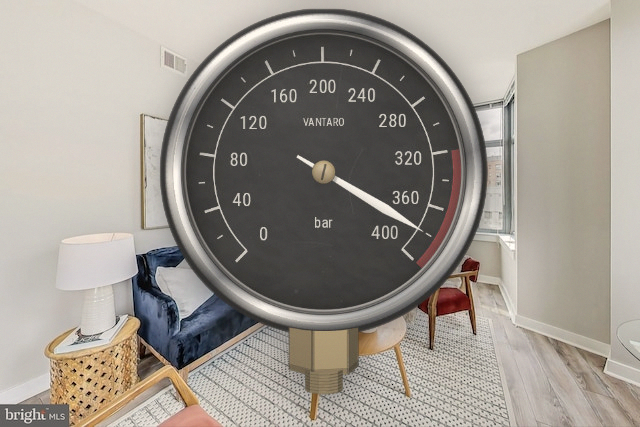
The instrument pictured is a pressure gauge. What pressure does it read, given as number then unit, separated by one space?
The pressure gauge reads 380 bar
